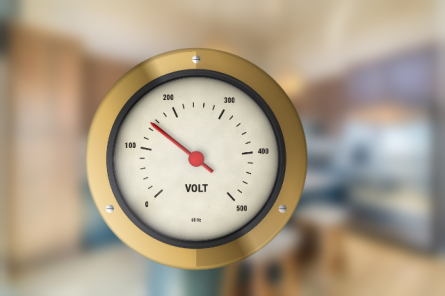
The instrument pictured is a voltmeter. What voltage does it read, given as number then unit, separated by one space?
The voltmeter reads 150 V
